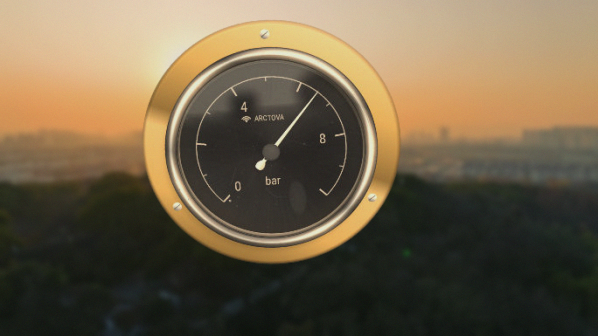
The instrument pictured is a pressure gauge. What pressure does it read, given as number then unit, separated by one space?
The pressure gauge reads 6.5 bar
